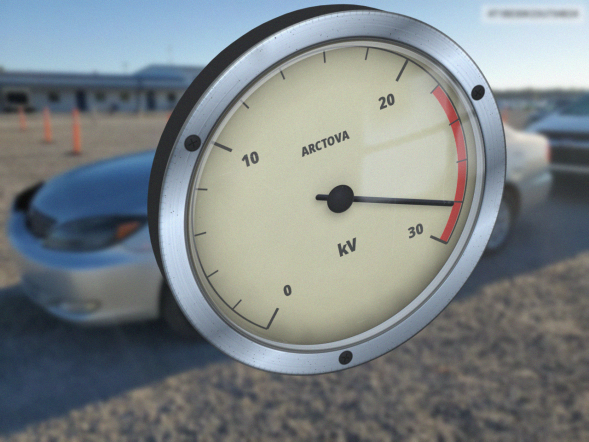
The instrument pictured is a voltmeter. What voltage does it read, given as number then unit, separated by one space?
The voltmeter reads 28 kV
